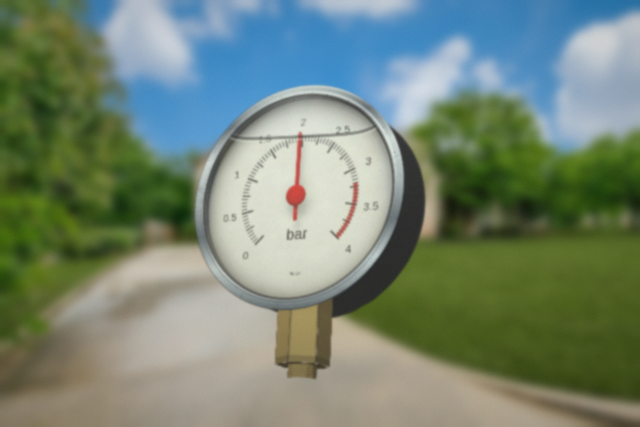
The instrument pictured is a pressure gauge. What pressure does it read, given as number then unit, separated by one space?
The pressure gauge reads 2 bar
